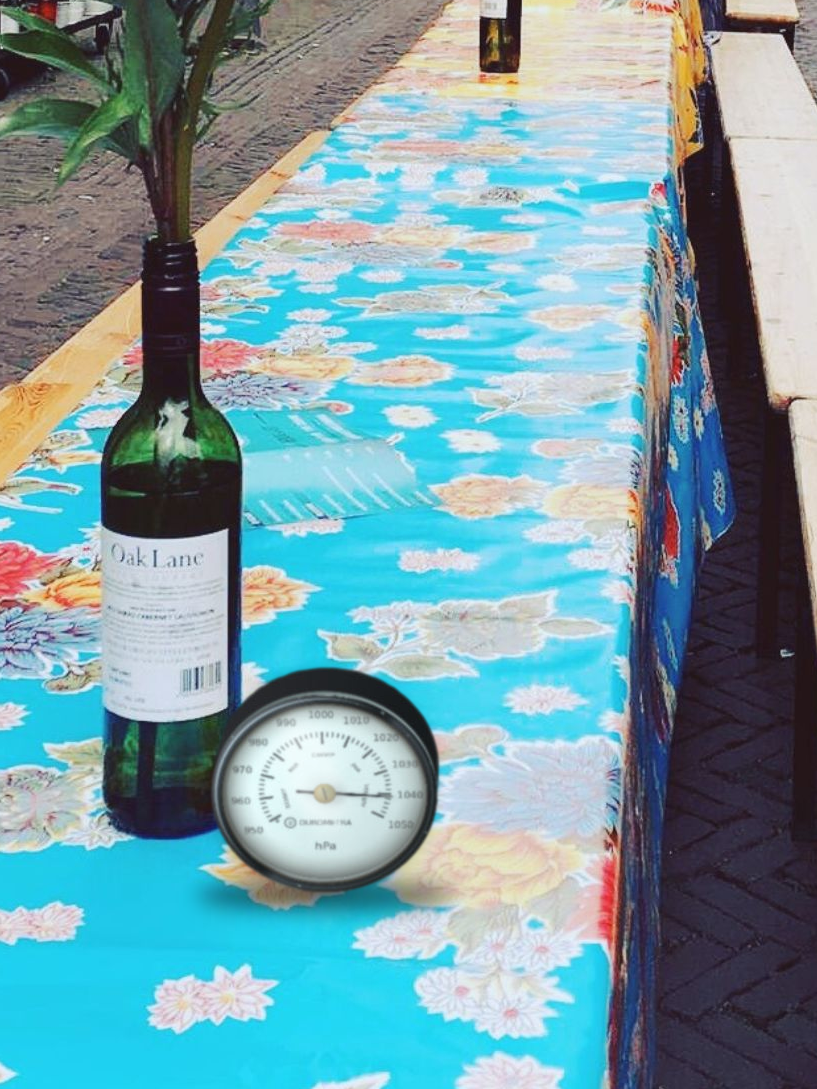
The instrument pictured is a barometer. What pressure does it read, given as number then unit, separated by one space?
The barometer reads 1040 hPa
